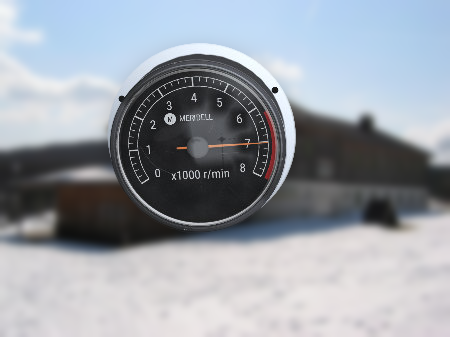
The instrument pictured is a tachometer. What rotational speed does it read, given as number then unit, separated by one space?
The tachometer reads 7000 rpm
